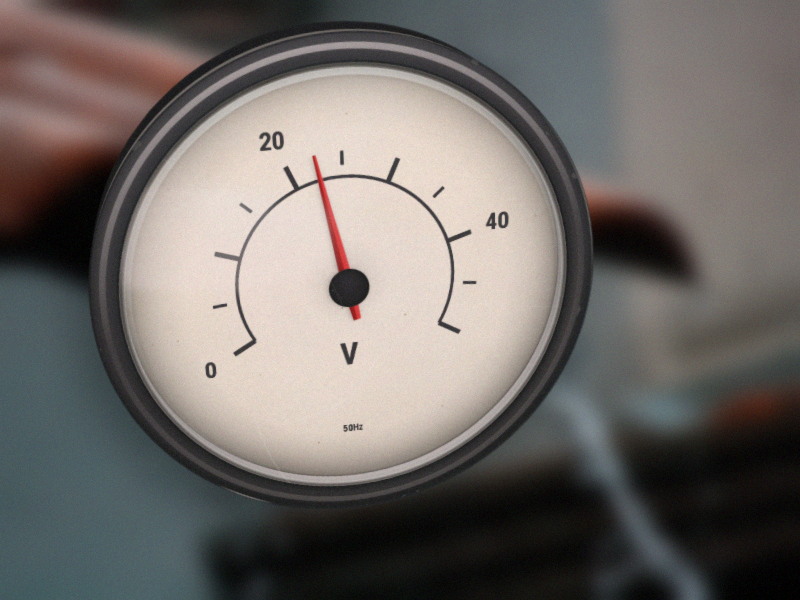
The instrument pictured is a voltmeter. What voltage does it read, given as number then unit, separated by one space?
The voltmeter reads 22.5 V
